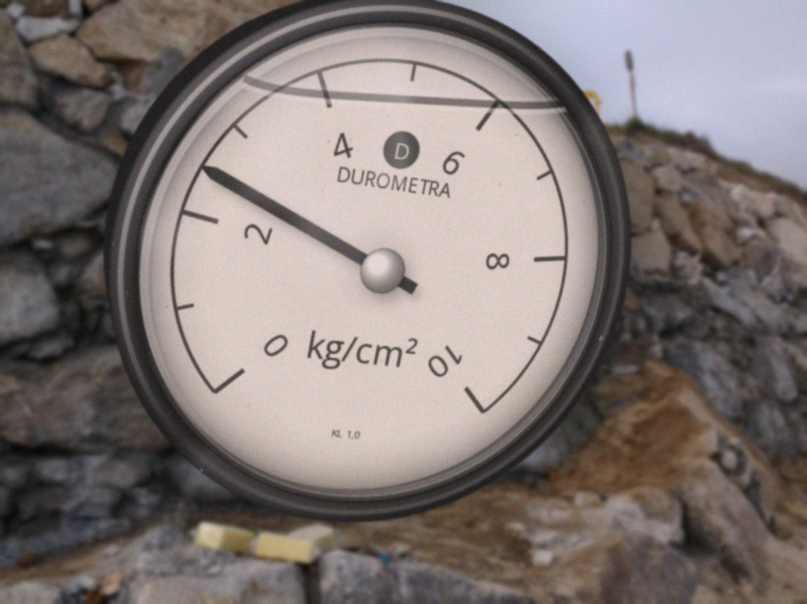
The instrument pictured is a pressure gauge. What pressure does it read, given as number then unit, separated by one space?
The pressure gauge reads 2.5 kg/cm²
